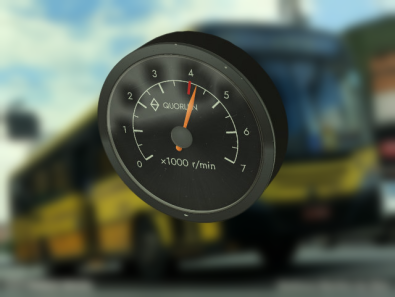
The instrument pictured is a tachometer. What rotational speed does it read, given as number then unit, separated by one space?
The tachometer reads 4250 rpm
